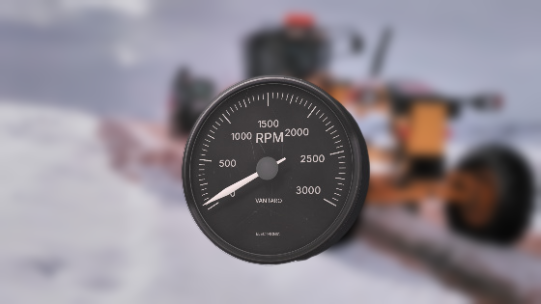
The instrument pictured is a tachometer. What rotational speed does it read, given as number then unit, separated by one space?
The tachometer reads 50 rpm
